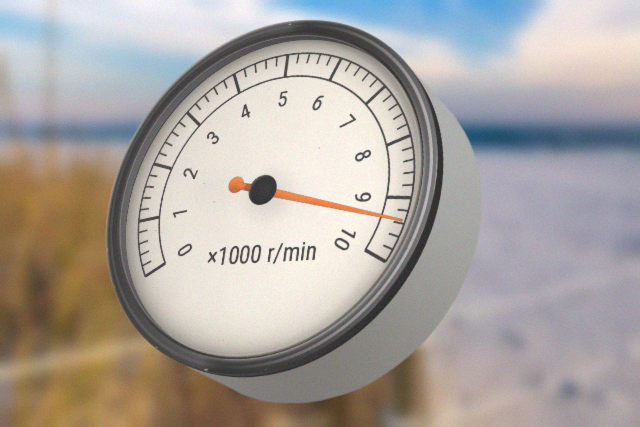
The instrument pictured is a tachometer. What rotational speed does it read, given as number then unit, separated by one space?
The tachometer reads 9400 rpm
